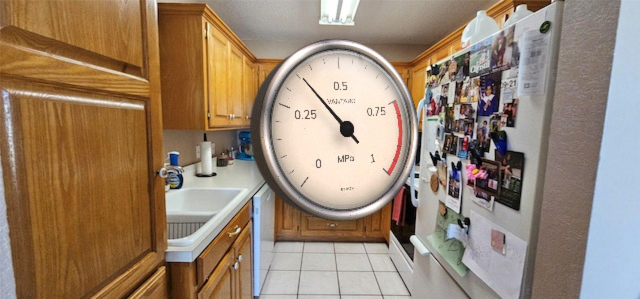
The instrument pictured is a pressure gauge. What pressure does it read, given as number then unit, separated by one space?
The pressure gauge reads 0.35 MPa
